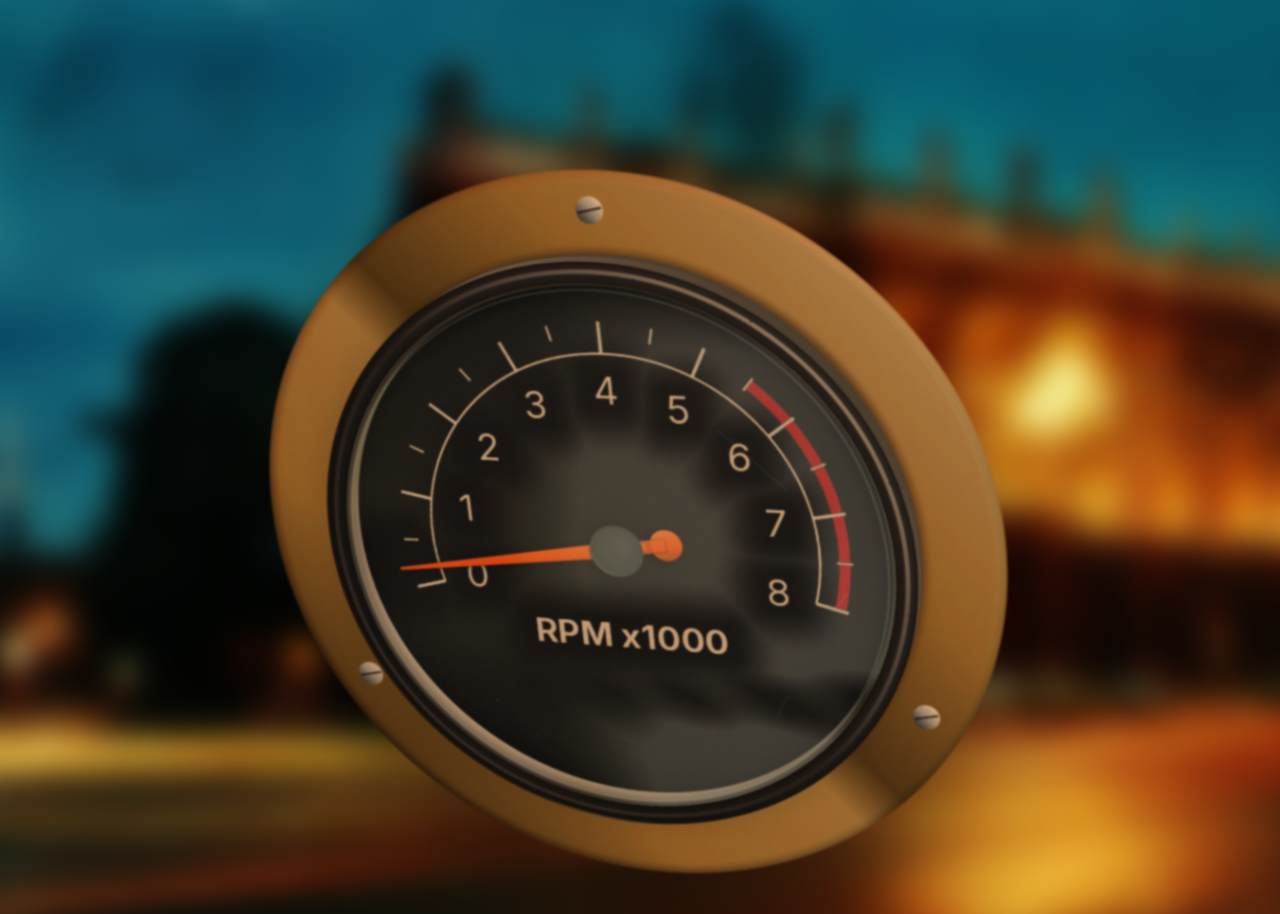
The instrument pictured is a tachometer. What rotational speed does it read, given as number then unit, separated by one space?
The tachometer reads 250 rpm
